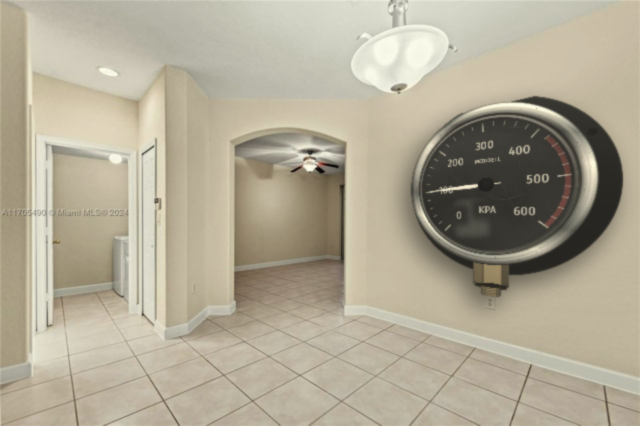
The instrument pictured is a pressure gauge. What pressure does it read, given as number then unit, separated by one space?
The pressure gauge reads 100 kPa
